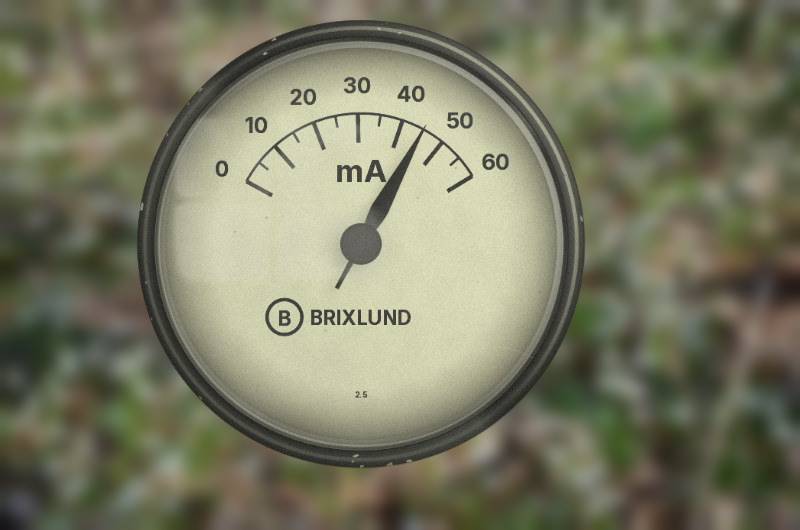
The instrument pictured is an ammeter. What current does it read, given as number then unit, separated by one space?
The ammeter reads 45 mA
